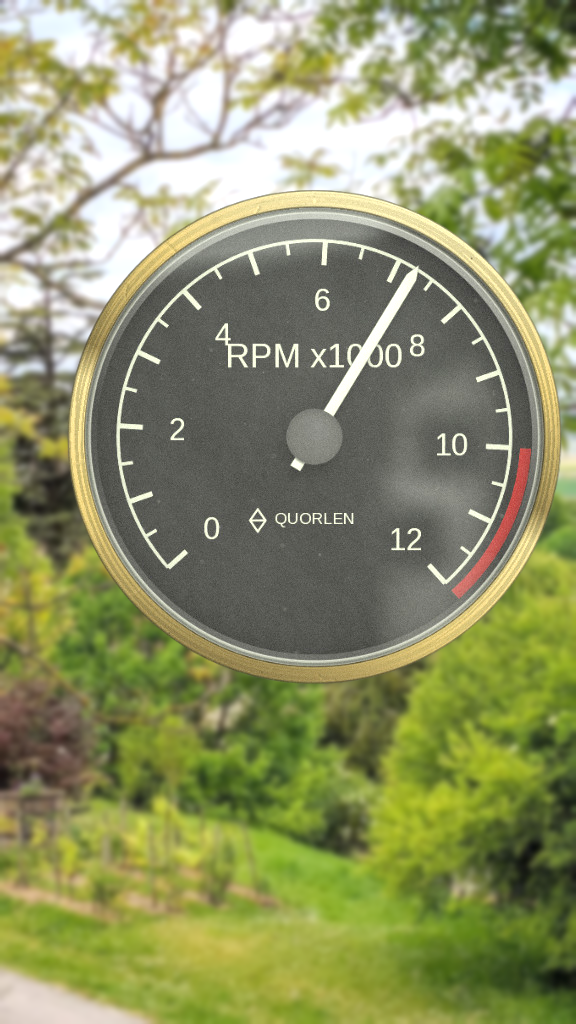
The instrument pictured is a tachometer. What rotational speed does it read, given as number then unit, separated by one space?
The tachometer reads 7250 rpm
